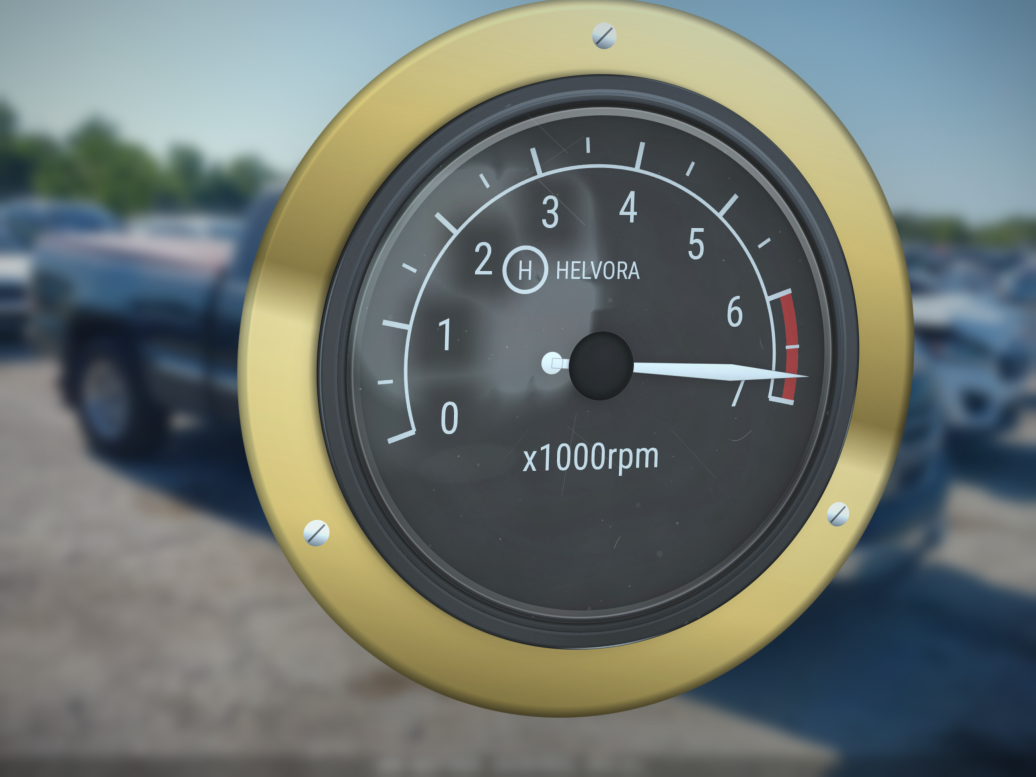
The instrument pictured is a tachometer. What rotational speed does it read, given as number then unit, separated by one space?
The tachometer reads 6750 rpm
